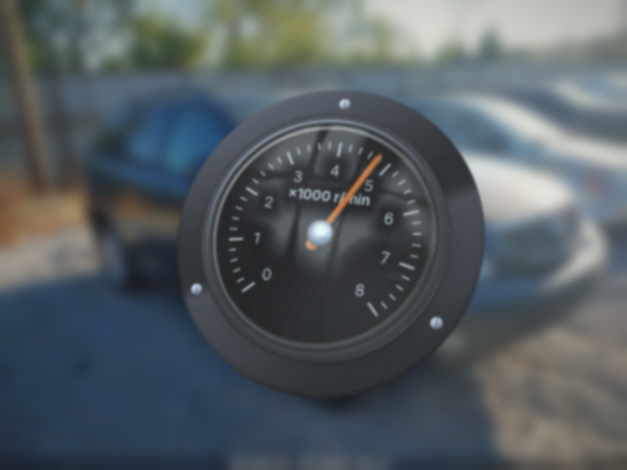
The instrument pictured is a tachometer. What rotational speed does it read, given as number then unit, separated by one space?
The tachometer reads 4800 rpm
